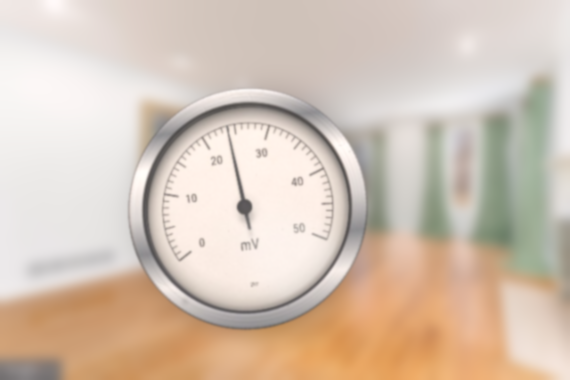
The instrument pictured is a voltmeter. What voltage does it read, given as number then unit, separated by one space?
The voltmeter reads 24 mV
